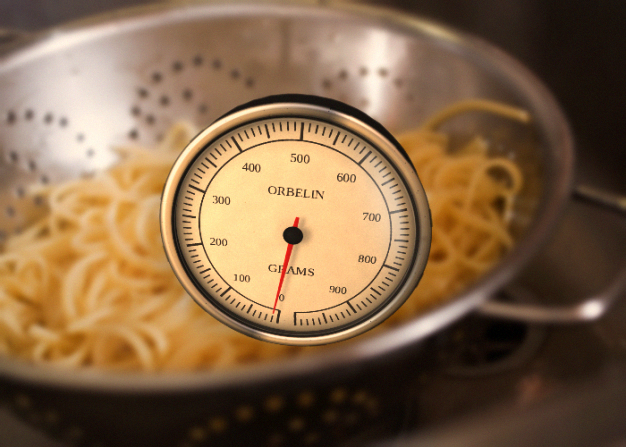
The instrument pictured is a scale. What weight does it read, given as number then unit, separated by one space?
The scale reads 10 g
